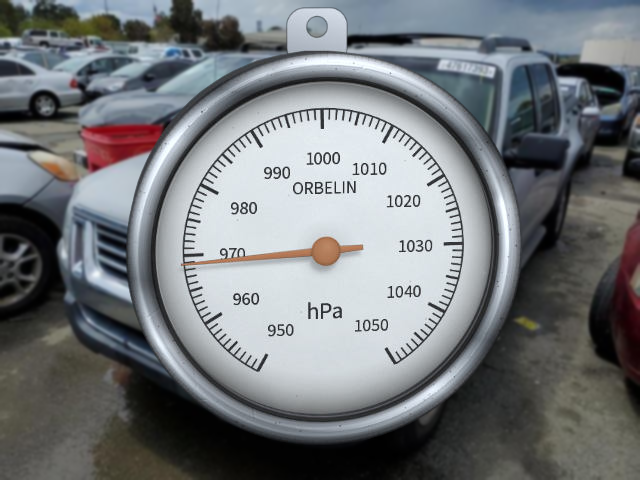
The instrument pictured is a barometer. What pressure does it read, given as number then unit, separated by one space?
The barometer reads 969 hPa
